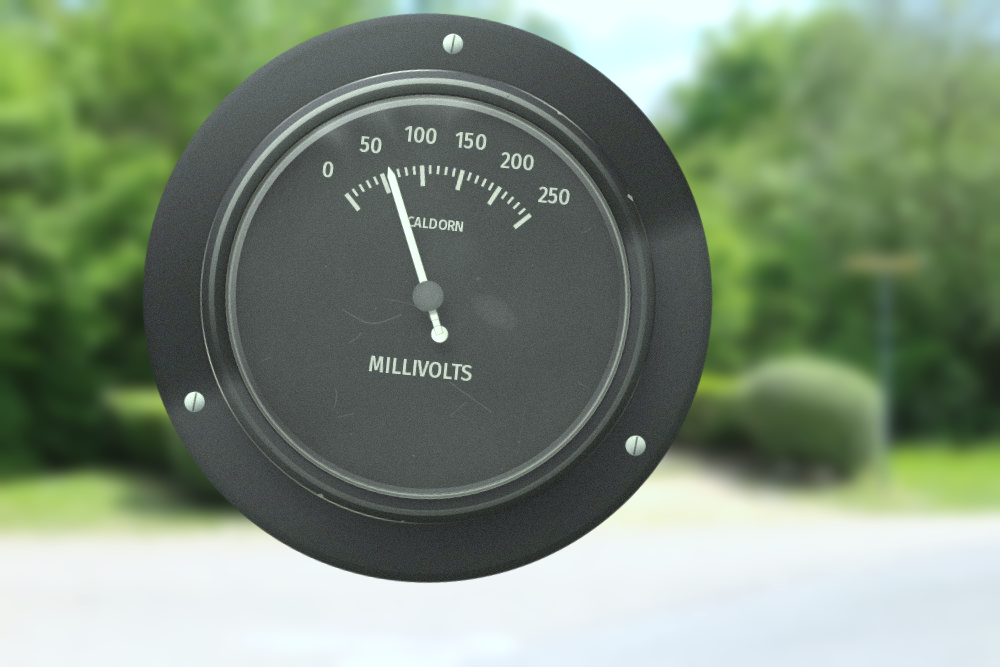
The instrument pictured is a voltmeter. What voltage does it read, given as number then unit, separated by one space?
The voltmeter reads 60 mV
